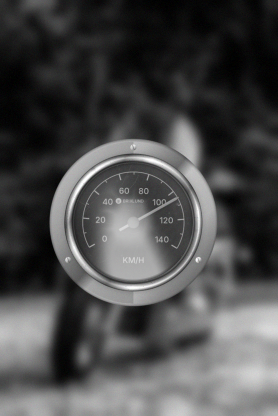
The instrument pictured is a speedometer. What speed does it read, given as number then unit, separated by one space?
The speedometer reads 105 km/h
